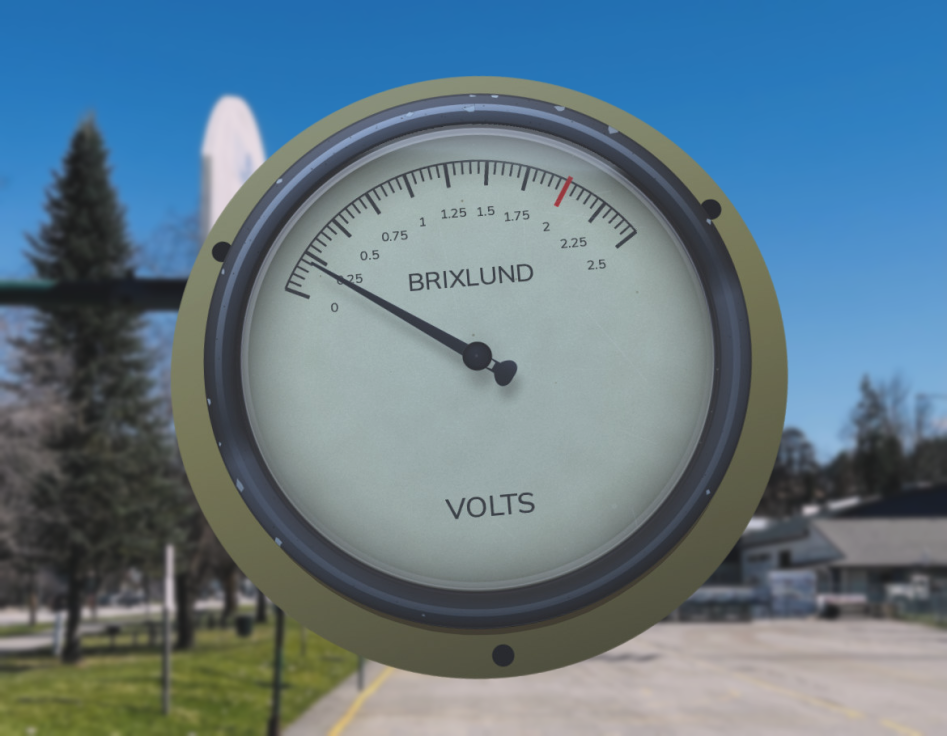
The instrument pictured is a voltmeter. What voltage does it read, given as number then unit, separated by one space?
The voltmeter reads 0.2 V
